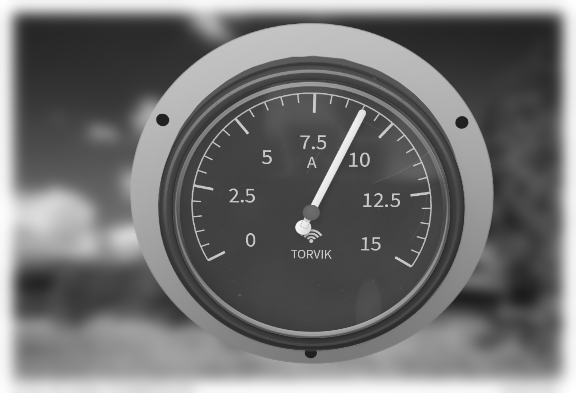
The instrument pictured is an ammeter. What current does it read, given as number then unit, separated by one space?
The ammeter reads 9 A
